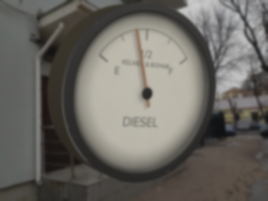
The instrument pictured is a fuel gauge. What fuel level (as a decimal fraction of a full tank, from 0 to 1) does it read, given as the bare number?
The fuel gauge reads 0.375
